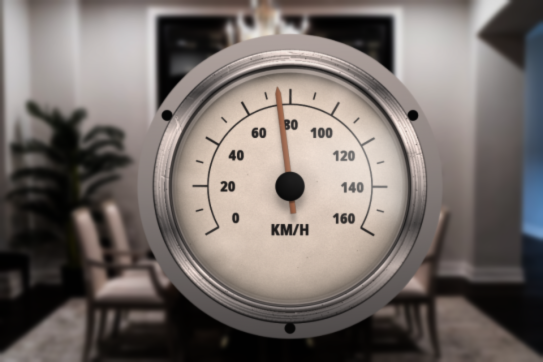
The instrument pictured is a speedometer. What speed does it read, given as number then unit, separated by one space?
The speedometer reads 75 km/h
